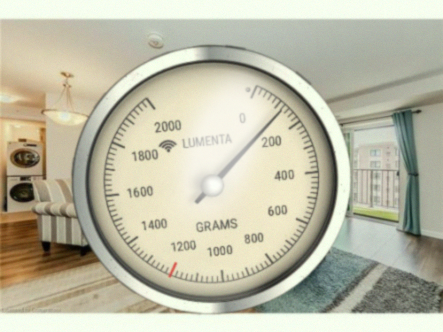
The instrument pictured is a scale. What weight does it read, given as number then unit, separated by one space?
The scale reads 120 g
